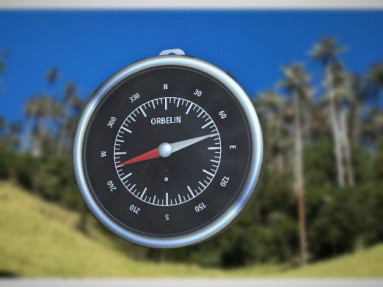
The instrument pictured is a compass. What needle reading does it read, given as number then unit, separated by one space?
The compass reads 255 °
